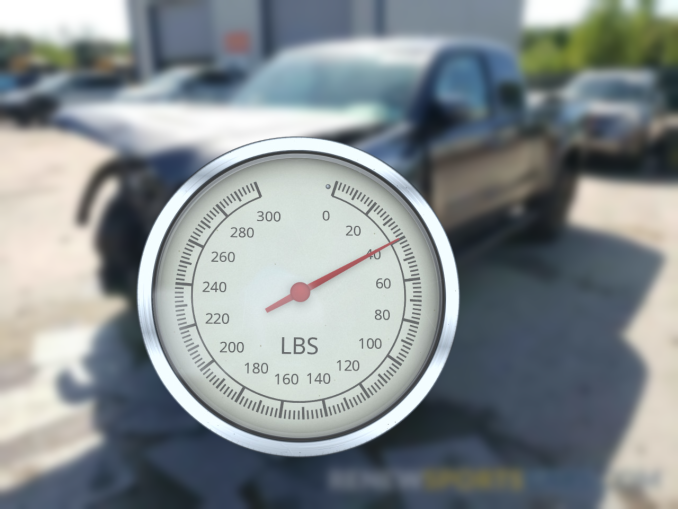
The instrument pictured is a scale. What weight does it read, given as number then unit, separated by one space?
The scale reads 40 lb
